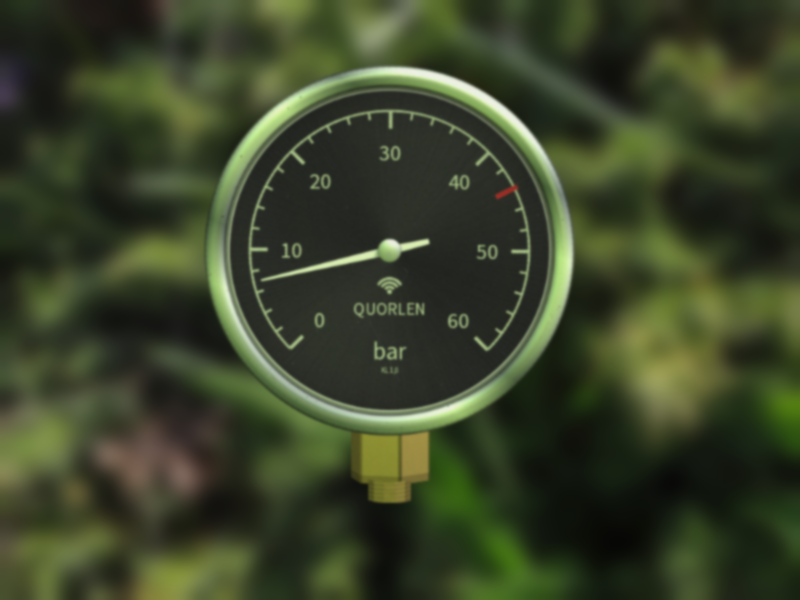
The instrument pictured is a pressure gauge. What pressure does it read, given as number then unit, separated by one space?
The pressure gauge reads 7 bar
